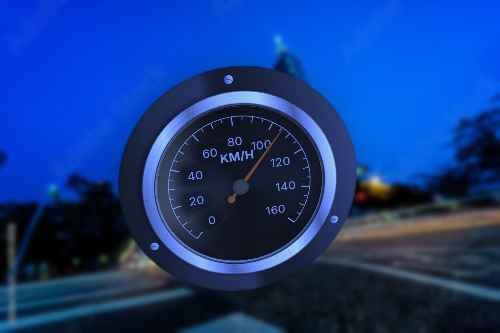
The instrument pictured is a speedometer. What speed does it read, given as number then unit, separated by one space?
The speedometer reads 105 km/h
